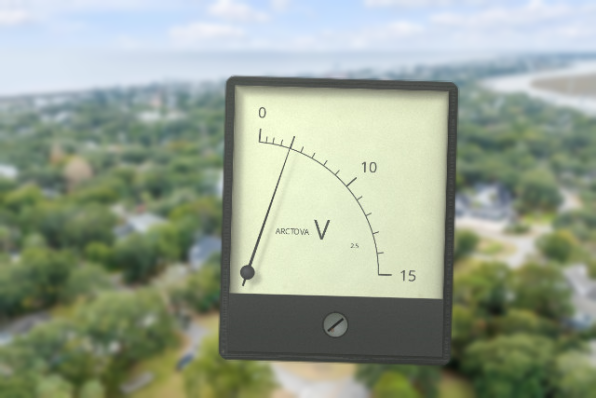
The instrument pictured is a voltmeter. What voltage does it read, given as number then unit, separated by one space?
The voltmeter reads 5 V
